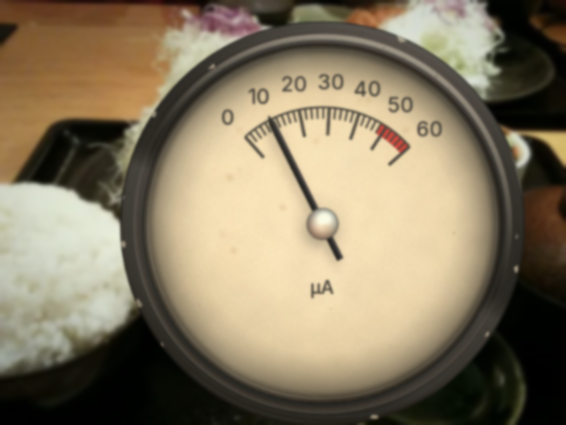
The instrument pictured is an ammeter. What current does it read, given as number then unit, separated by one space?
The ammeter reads 10 µA
